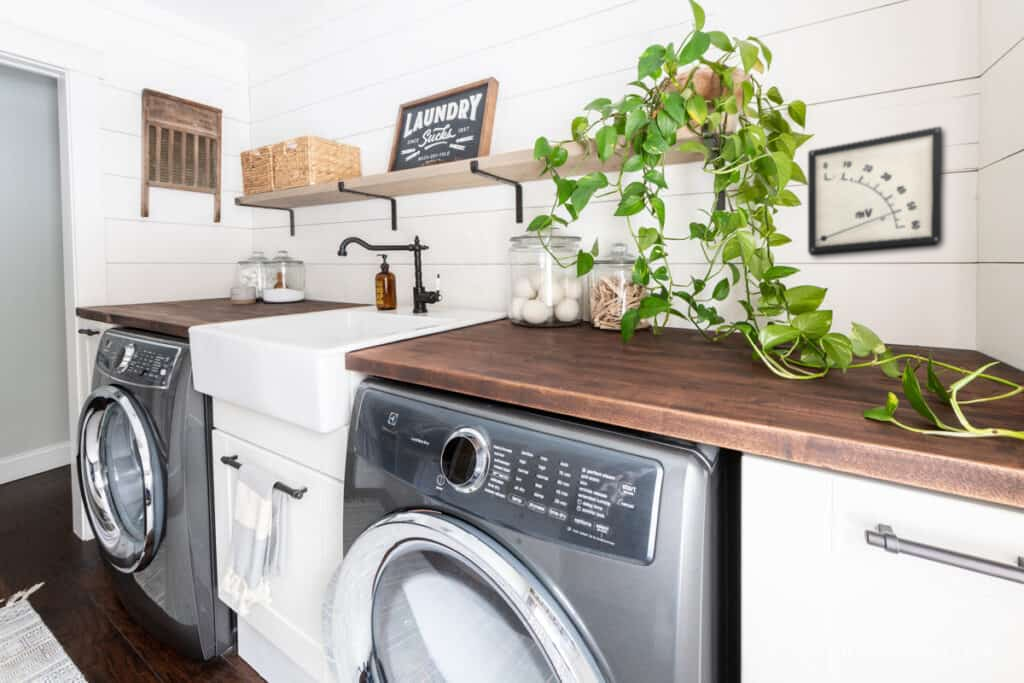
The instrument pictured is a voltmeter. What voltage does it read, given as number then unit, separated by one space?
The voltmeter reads 50 mV
